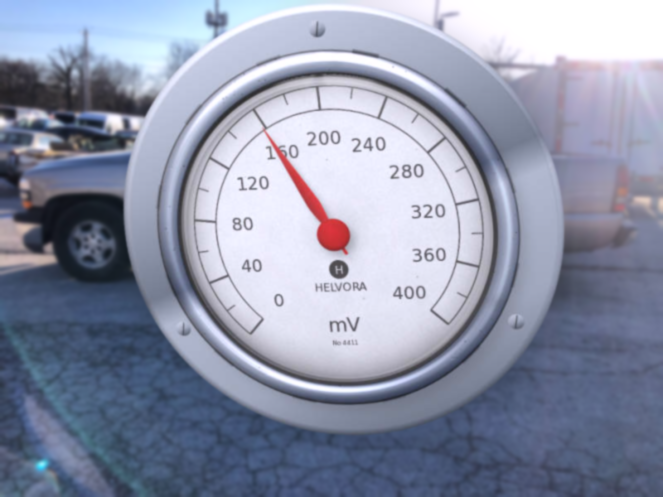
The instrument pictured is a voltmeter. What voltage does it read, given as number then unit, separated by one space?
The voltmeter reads 160 mV
